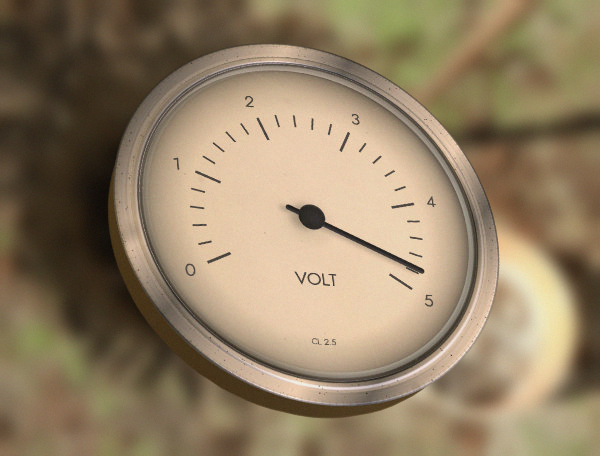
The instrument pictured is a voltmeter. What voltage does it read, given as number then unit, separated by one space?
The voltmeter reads 4.8 V
